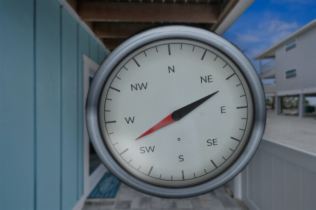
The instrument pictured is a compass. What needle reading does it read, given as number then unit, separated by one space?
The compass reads 245 °
